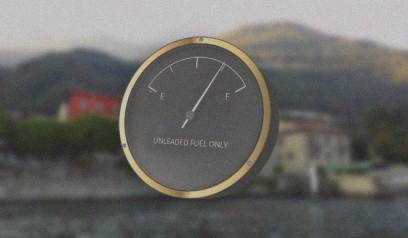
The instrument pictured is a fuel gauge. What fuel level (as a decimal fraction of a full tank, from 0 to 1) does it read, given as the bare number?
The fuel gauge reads 0.75
